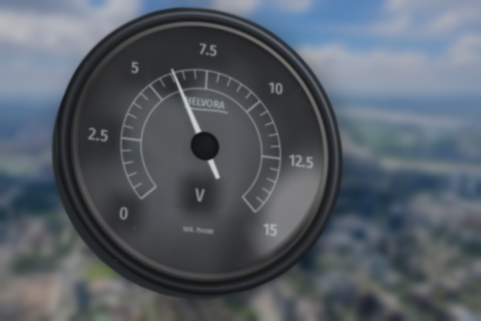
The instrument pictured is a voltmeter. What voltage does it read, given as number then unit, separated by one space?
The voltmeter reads 6 V
